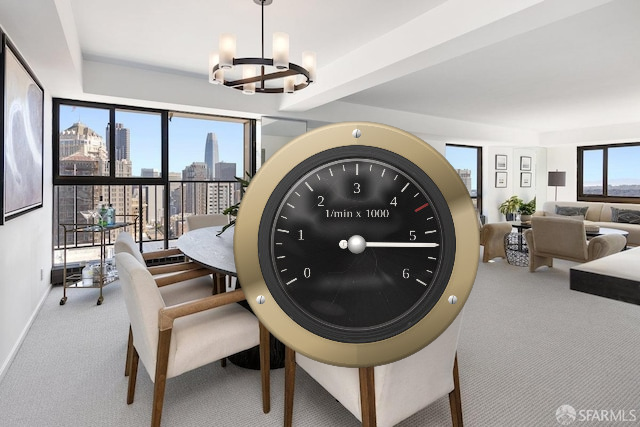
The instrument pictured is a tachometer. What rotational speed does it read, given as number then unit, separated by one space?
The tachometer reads 5250 rpm
